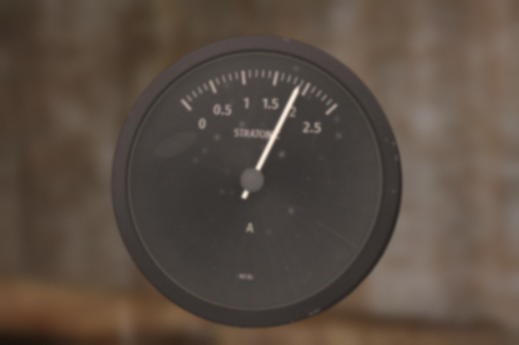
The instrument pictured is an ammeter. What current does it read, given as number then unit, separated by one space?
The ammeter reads 1.9 A
